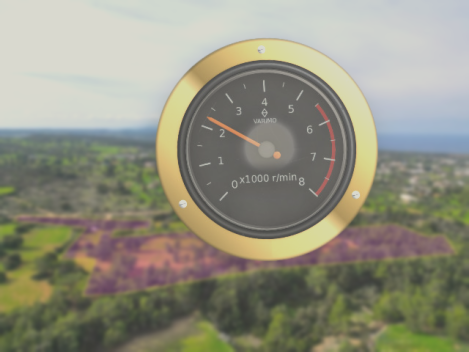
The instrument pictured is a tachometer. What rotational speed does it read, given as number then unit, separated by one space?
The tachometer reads 2250 rpm
